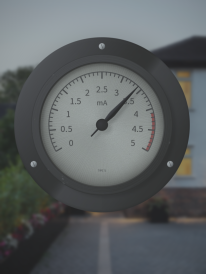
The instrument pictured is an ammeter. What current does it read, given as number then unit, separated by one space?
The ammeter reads 3.4 mA
